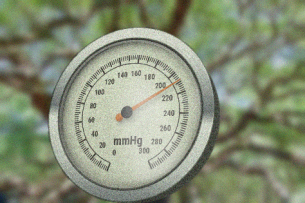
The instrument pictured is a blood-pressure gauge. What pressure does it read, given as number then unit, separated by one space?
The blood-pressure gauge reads 210 mmHg
